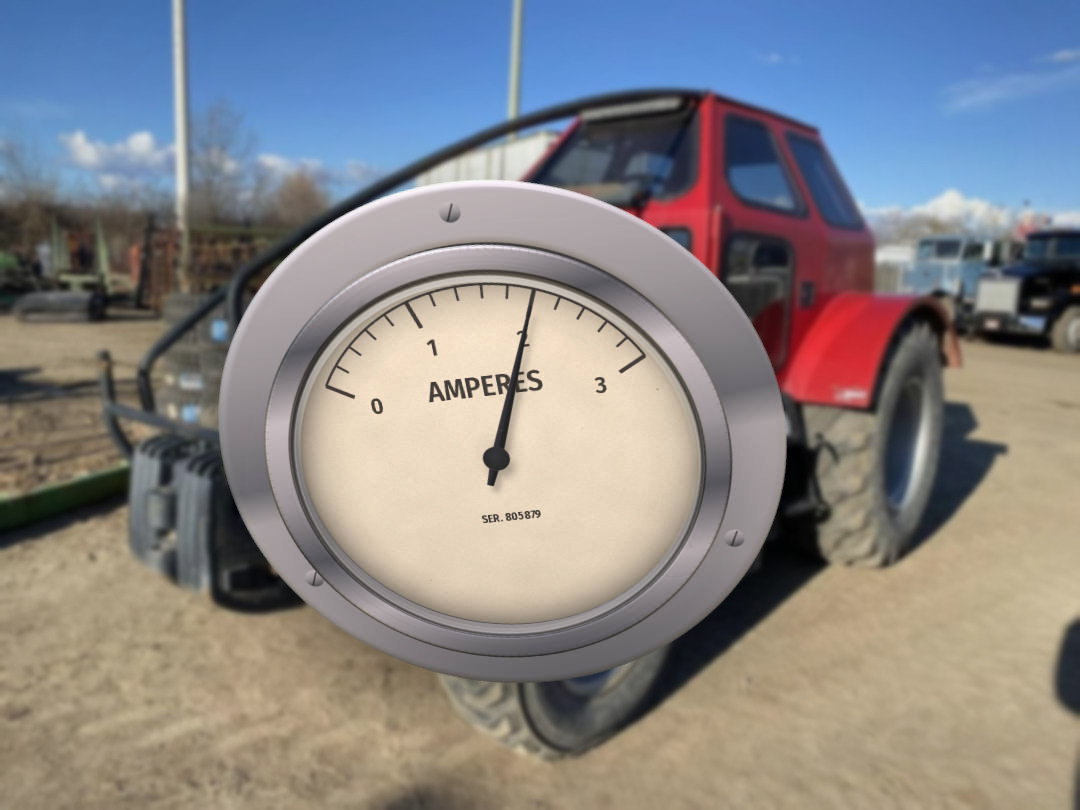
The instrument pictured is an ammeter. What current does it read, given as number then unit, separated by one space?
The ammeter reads 2 A
